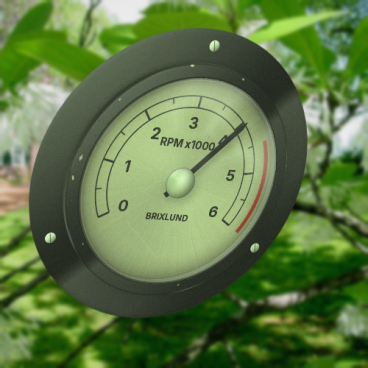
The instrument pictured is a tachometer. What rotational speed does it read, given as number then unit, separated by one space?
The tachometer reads 4000 rpm
